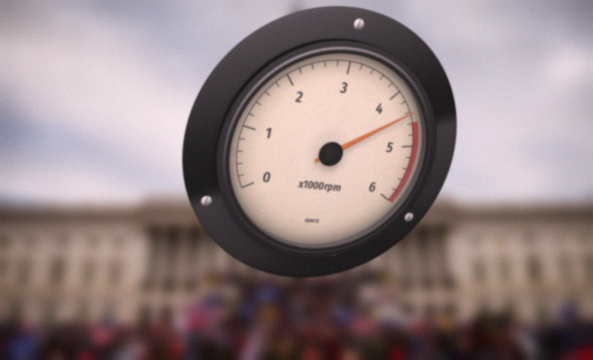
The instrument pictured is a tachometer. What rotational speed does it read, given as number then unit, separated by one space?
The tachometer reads 4400 rpm
